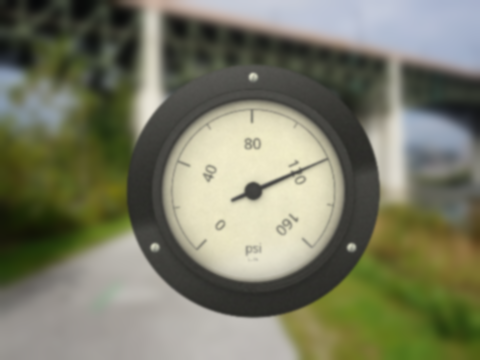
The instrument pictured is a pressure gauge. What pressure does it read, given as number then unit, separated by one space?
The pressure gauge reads 120 psi
